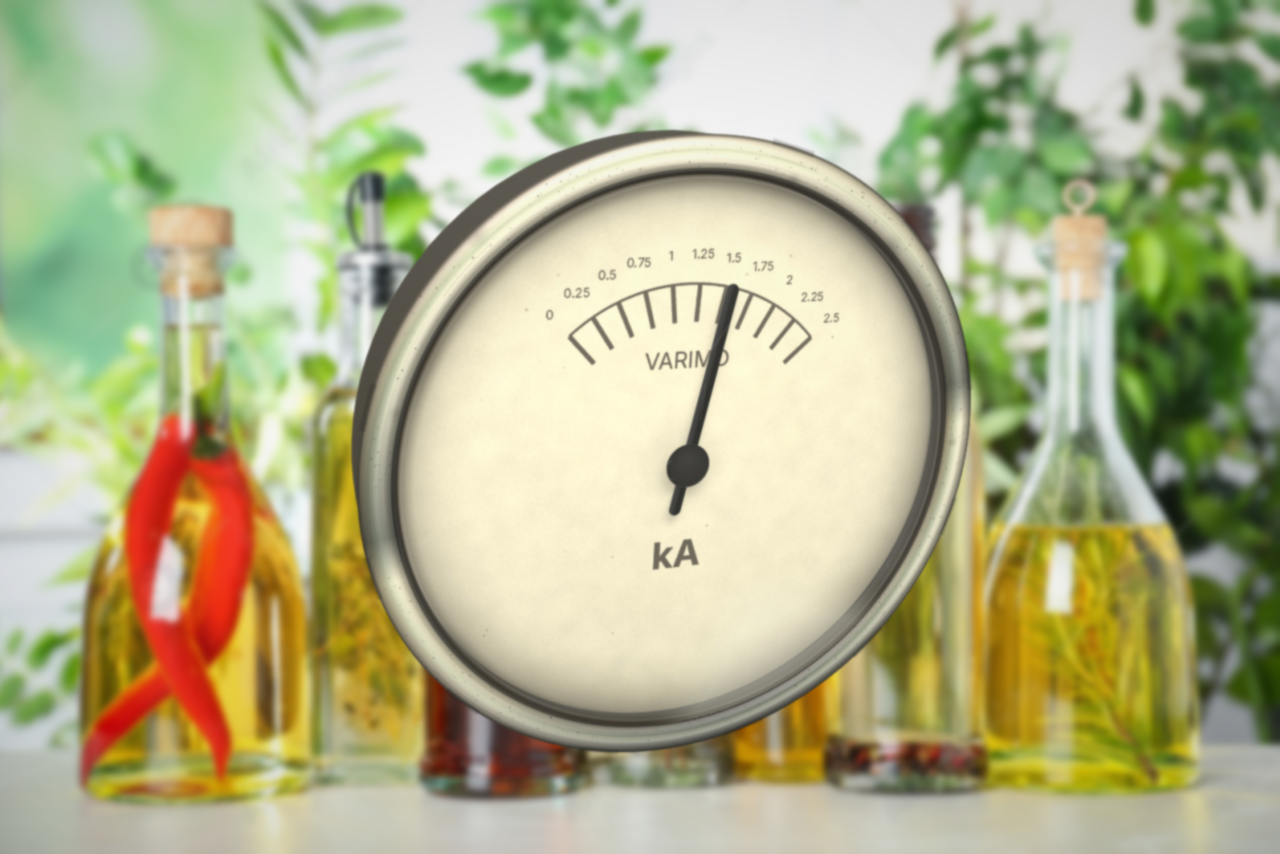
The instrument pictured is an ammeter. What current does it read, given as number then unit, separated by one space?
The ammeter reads 1.5 kA
